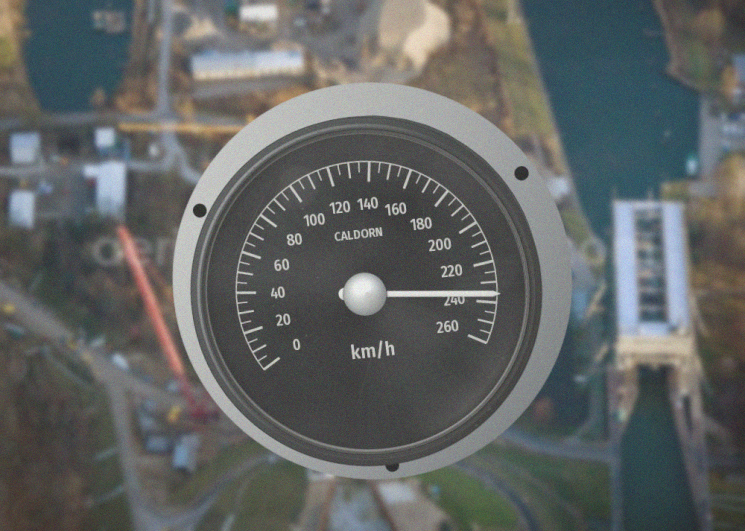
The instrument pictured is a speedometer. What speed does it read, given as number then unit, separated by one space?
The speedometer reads 235 km/h
